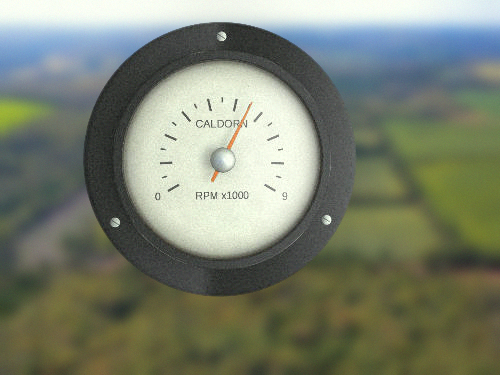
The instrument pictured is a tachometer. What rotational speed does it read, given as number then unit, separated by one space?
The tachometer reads 5500 rpm
